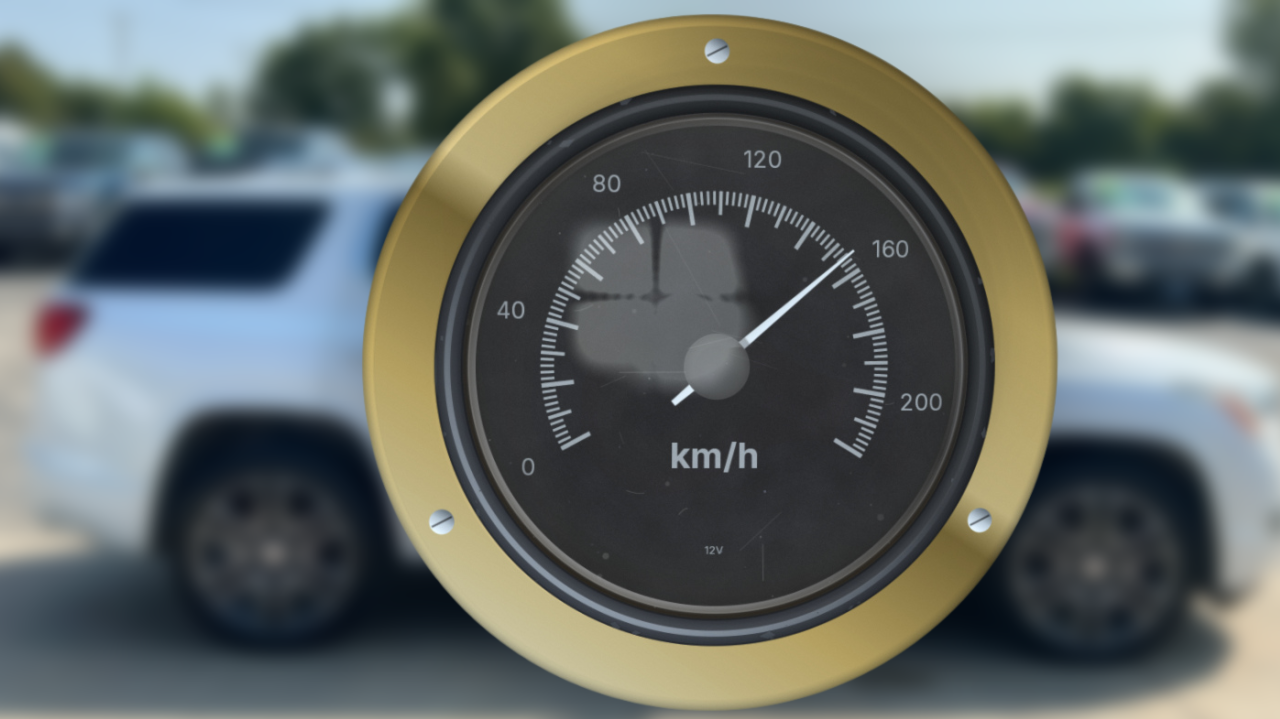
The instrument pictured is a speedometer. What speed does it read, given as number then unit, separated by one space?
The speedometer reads 154 km/h
